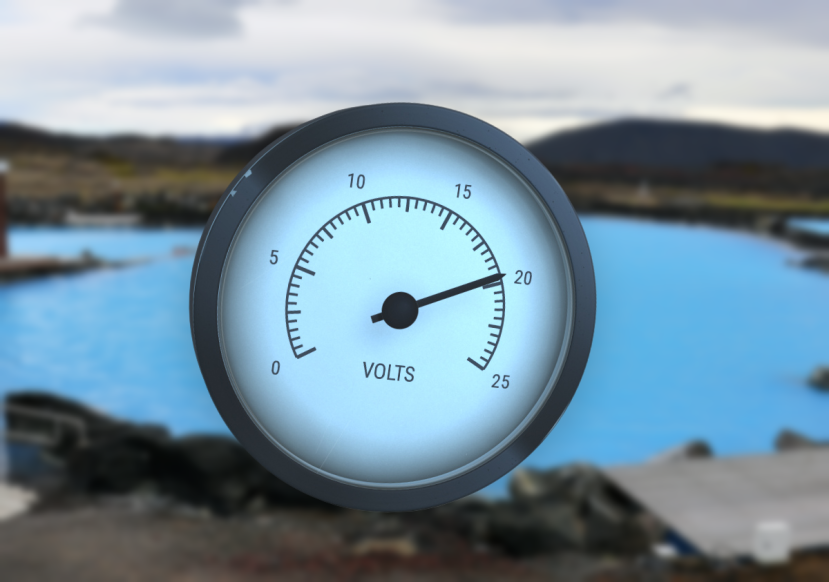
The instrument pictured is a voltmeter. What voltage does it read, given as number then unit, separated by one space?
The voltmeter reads 19.5 V
